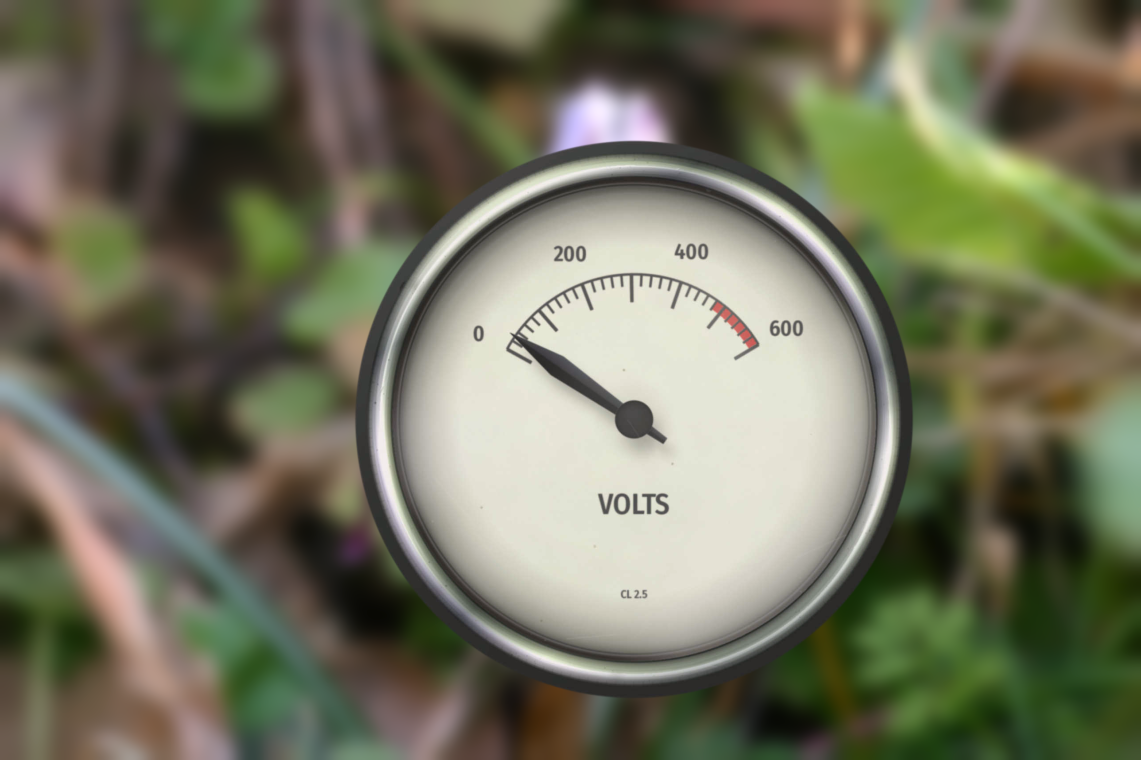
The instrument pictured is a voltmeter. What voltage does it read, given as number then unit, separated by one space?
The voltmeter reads 30 V
